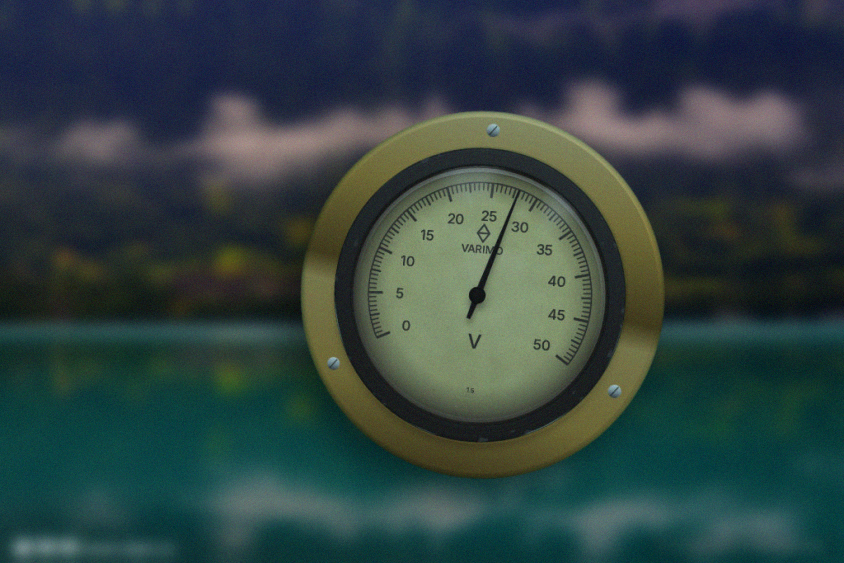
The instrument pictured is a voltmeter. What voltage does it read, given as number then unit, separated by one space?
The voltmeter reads 28 V
